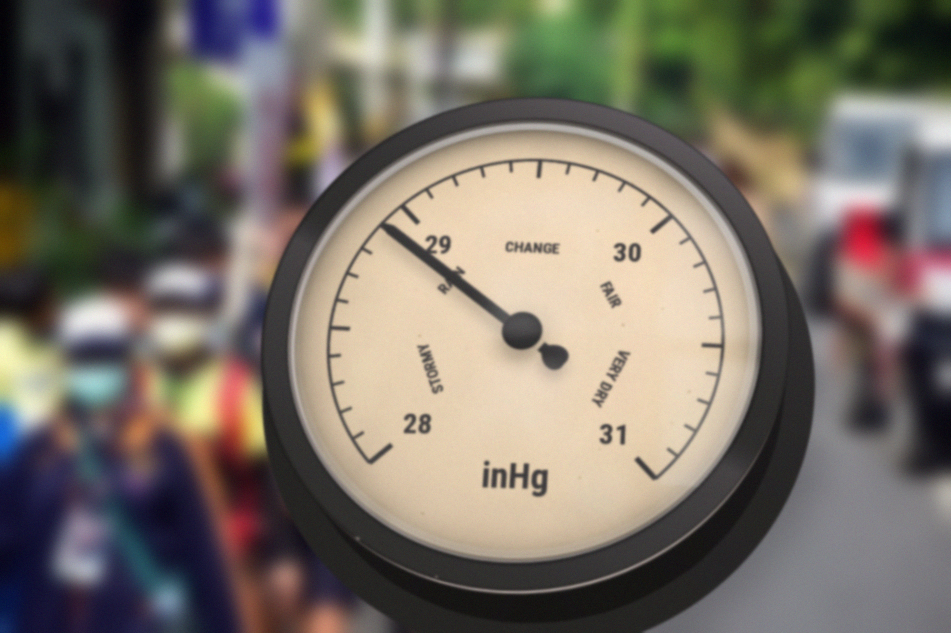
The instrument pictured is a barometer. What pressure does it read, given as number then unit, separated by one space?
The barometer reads 28.9 inHg
